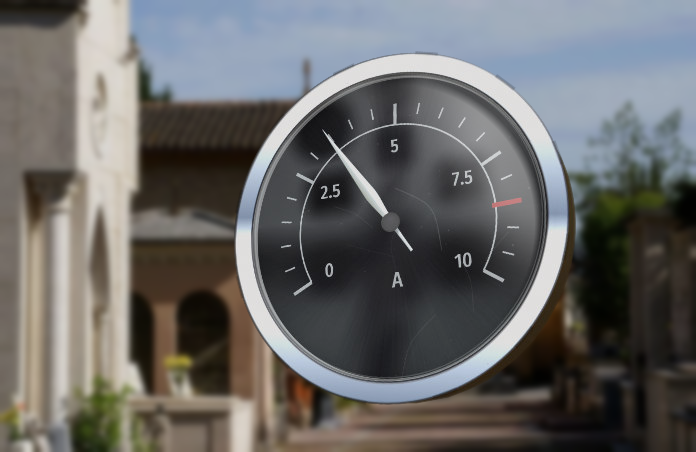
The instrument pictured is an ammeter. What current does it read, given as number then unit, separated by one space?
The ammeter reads 3.5 A
